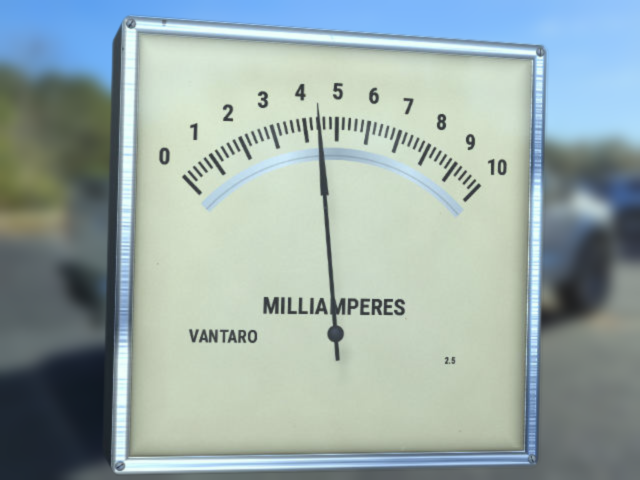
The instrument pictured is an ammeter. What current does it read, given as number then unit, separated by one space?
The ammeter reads 4.4 mA
